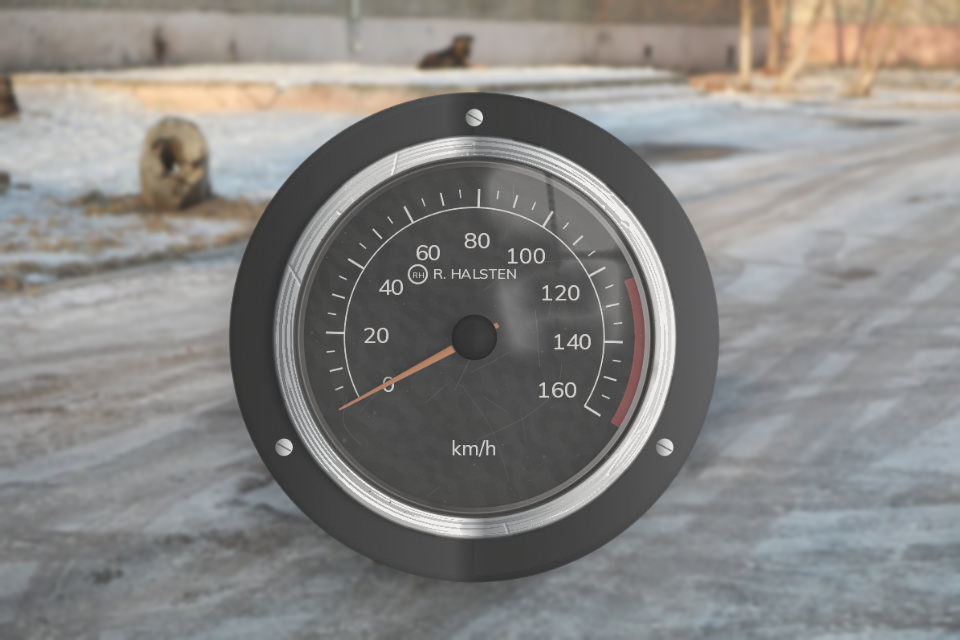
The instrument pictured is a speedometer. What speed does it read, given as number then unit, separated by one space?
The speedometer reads 0 km/h
